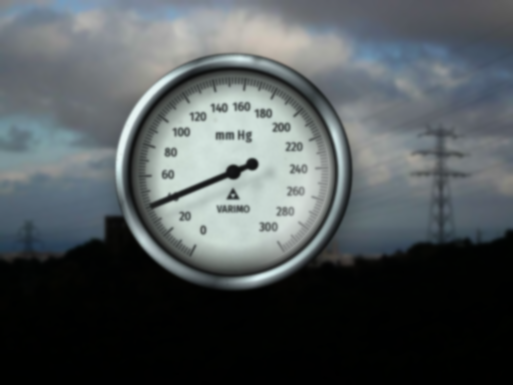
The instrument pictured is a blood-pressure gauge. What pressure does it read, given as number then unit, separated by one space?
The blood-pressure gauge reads 40 mmHg
